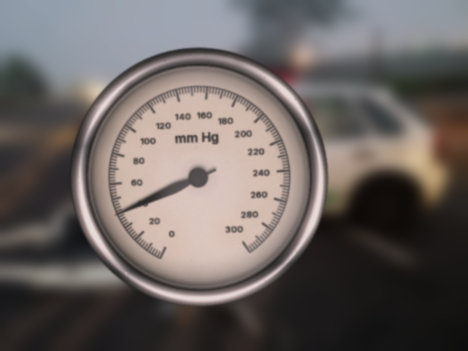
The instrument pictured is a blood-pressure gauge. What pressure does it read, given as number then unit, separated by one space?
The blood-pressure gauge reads 40 mmHg
